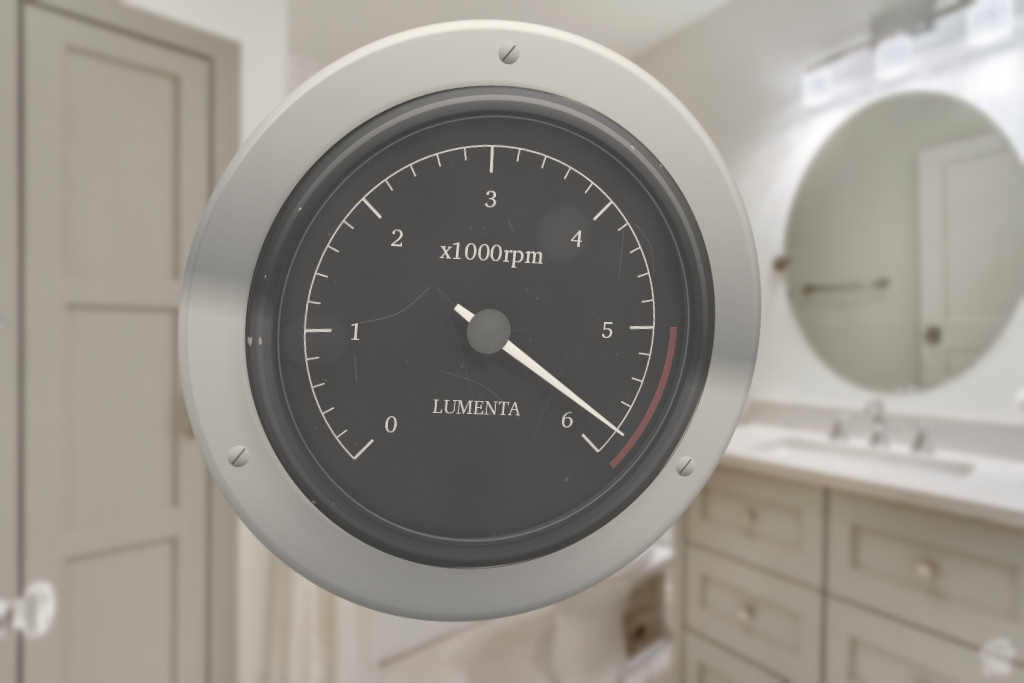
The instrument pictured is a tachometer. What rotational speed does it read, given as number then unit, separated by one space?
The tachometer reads 5800 rpm
